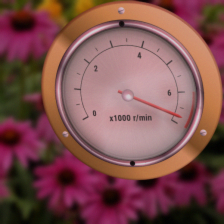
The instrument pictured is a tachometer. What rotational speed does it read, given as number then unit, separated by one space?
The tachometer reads 6750 rpm
